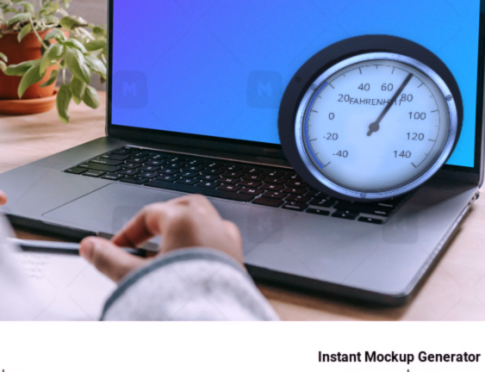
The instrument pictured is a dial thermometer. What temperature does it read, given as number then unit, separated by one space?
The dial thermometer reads 70 °F
